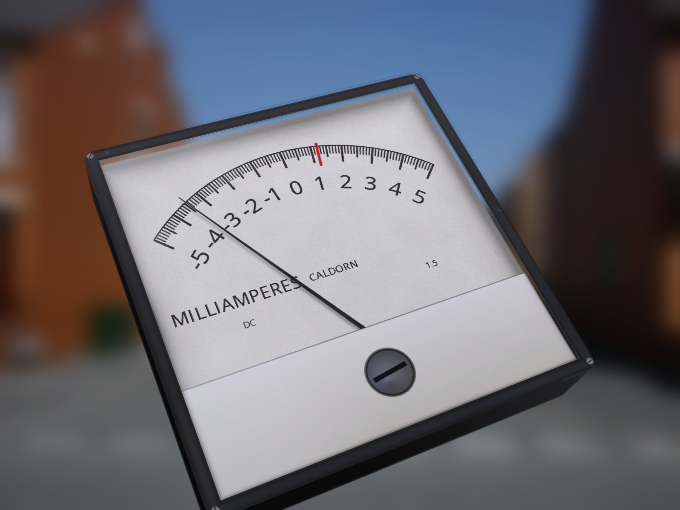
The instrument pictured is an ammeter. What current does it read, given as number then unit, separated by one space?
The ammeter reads -3.5 mA
